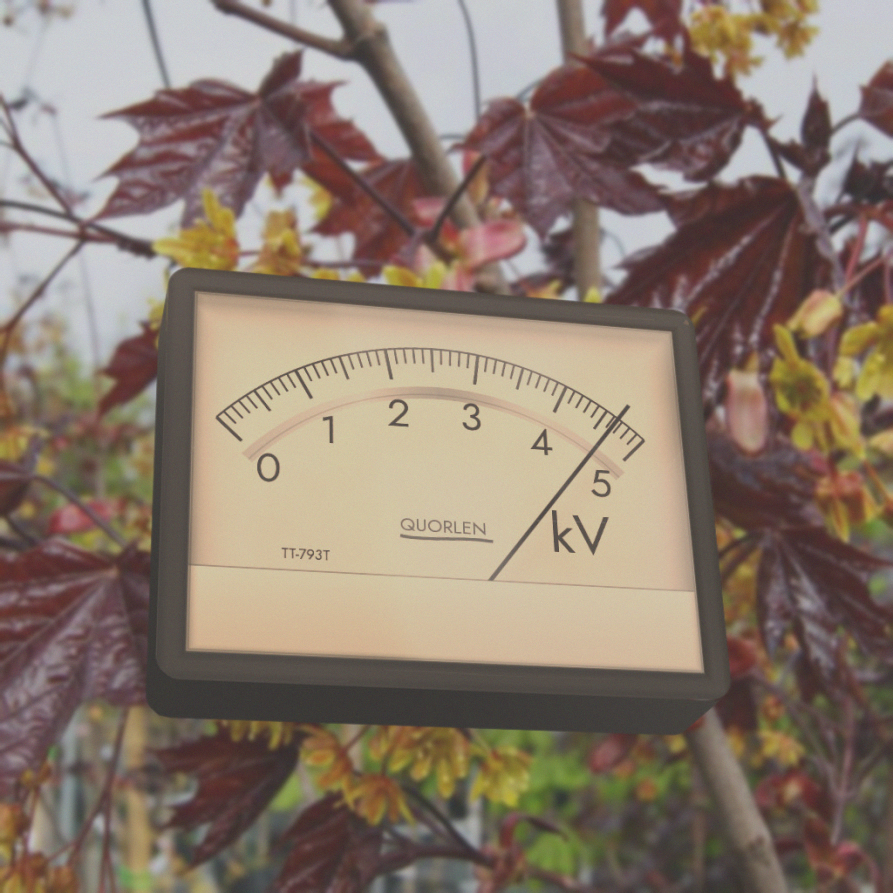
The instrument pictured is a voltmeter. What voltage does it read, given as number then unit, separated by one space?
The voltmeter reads 4.65 kV
